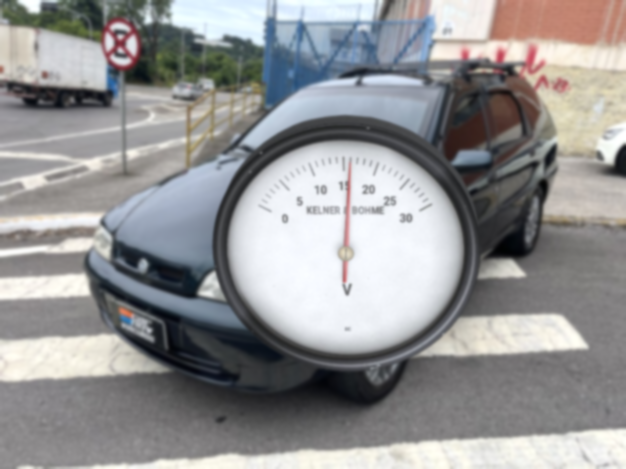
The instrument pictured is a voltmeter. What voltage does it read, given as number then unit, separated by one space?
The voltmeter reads 16 V
